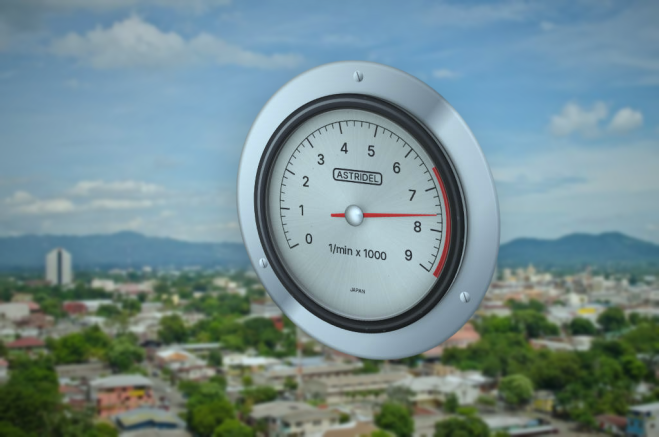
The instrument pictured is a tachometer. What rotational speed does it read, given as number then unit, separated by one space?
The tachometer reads 7600 rpm
